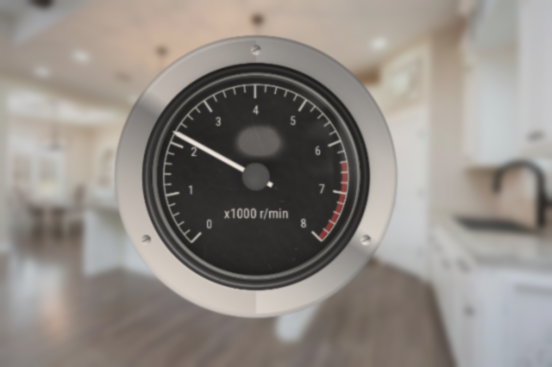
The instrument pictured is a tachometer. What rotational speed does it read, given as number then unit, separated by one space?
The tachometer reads 2200 rpm
